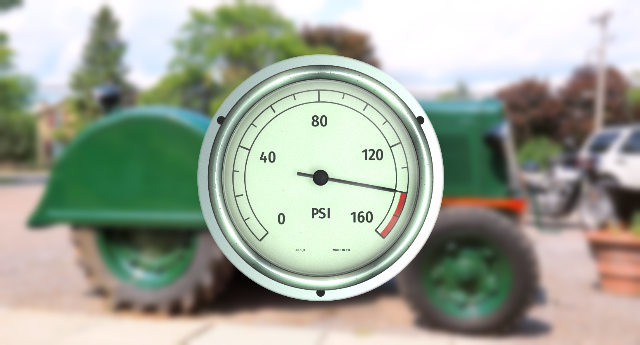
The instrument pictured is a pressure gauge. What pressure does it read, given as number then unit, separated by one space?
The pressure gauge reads 140 psi
